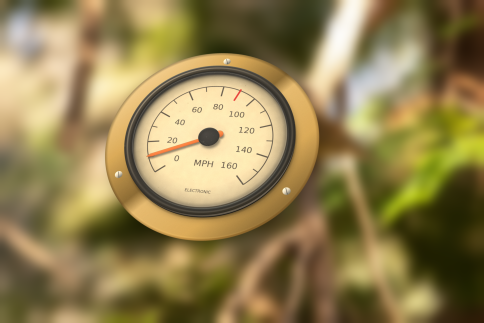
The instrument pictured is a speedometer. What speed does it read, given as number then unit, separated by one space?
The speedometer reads 10 mph
